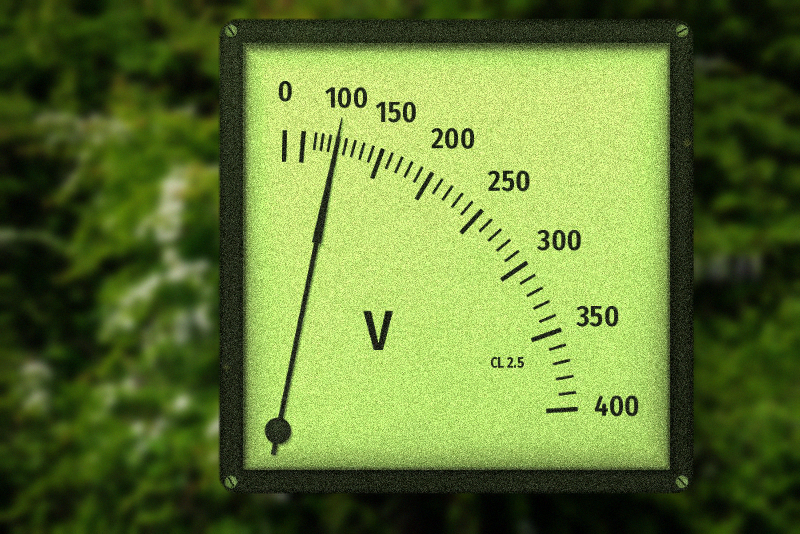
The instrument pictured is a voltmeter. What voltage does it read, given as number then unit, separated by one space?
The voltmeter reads 100 V
